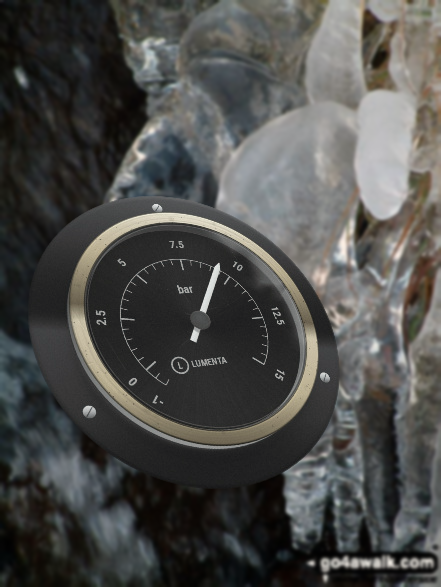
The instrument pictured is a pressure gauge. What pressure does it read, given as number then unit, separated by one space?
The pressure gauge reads 9.25 bar
